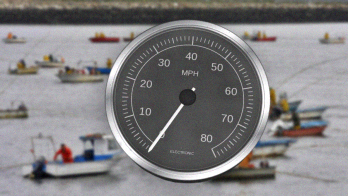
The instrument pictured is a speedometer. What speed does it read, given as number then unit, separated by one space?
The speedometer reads 0 mph
